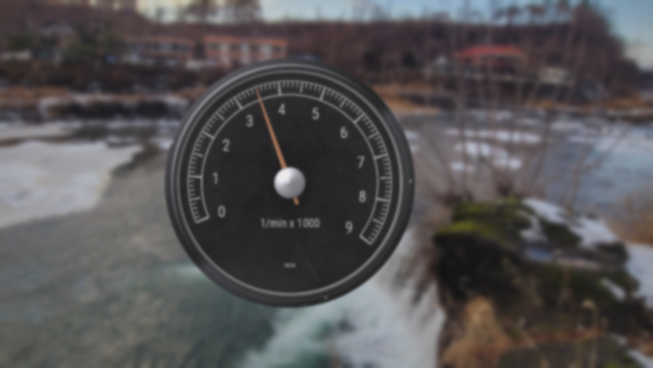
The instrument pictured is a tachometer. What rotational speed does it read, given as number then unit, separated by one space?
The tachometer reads 3500 rpm
